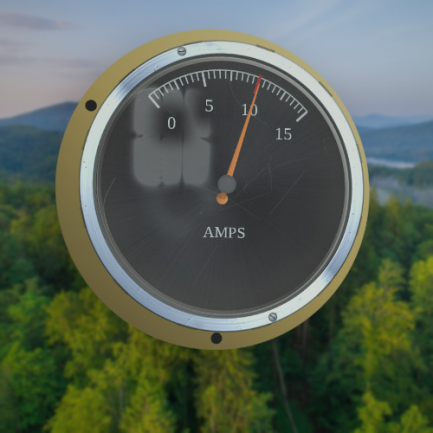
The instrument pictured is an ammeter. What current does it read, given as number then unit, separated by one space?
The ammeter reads 10 A
